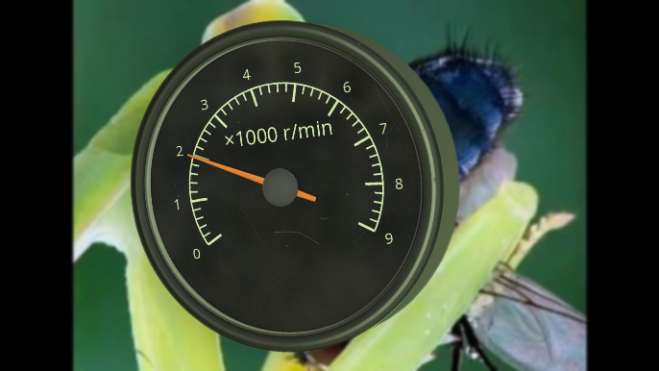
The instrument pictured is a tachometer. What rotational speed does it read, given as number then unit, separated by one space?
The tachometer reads 2000 rpm
